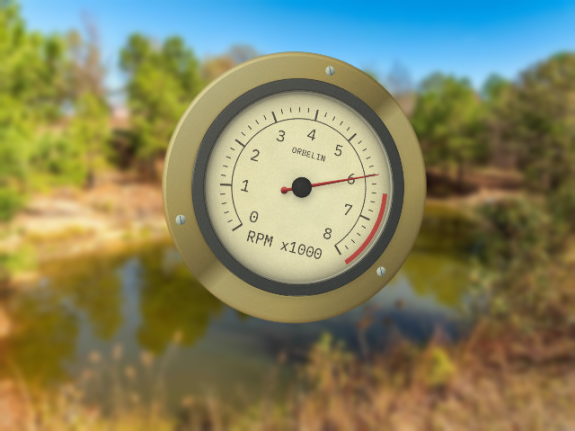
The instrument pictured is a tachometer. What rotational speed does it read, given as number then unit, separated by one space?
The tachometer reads 6000 rpm
